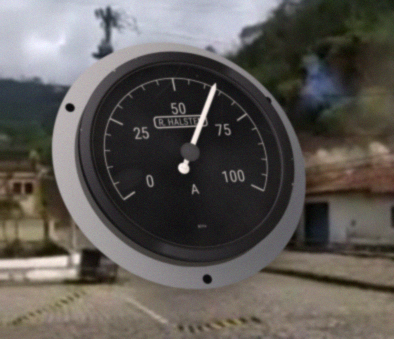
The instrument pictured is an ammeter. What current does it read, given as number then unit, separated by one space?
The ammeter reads 62.5 A
